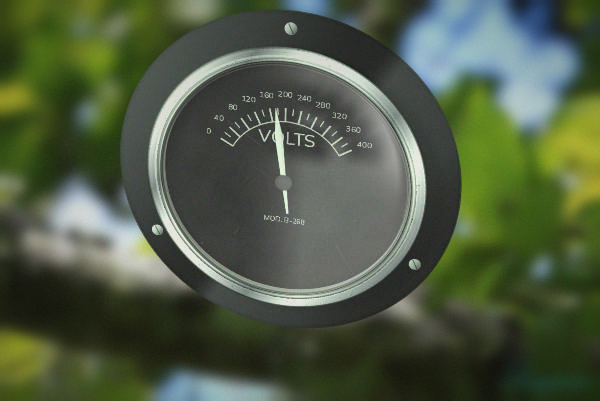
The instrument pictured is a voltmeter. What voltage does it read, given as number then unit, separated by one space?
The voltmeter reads 180 V
